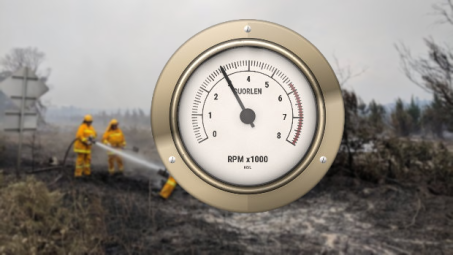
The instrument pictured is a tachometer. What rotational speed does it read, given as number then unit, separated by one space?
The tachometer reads 3000 rpm
